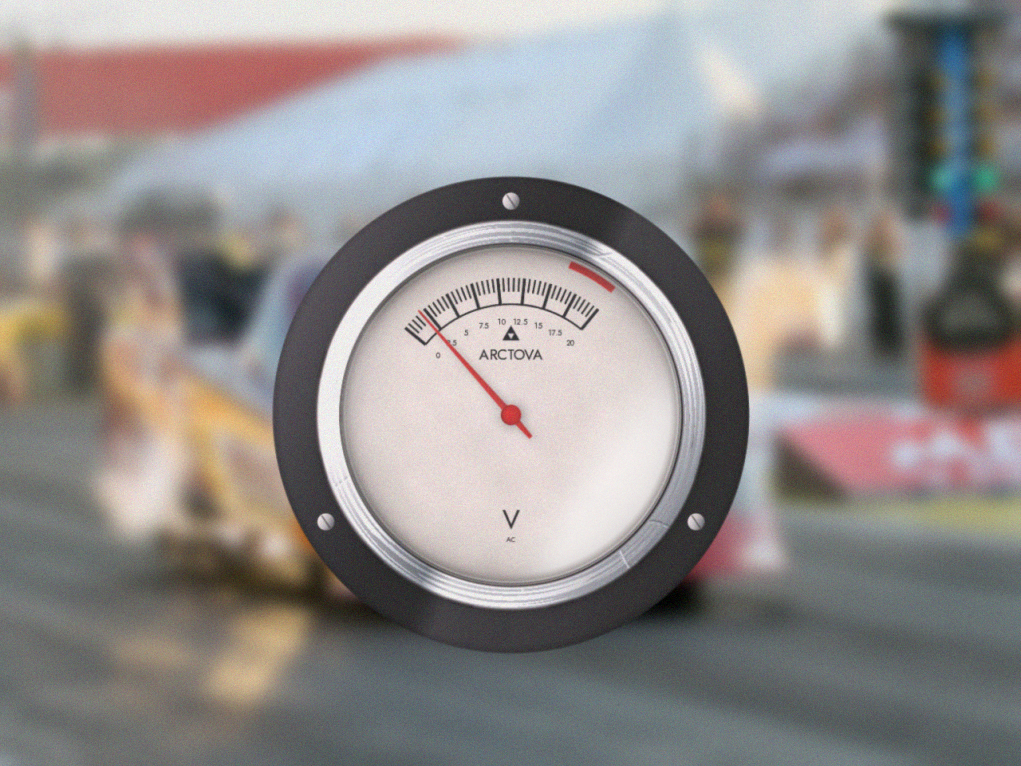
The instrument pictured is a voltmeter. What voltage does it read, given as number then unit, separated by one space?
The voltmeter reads 2 V
